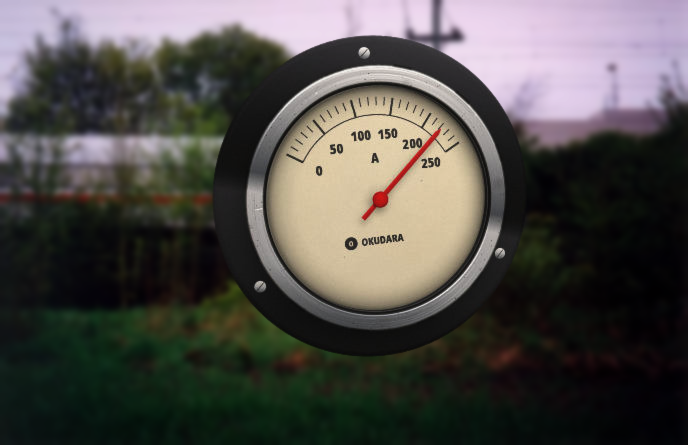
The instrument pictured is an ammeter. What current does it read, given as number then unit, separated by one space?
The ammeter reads 220 A
